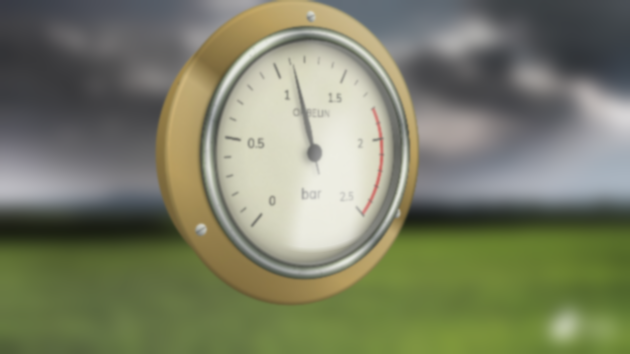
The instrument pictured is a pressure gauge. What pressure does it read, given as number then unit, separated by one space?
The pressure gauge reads 1.1 bar
